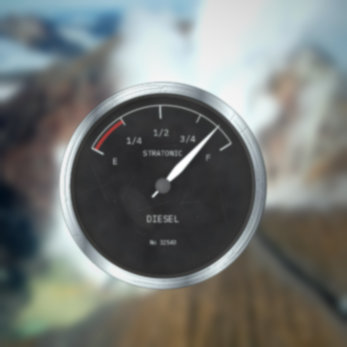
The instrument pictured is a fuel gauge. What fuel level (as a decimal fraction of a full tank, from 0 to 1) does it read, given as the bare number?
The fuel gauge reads 0.875
